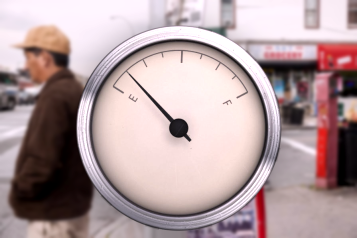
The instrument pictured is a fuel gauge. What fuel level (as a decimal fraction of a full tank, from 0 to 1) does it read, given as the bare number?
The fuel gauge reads 0.125
